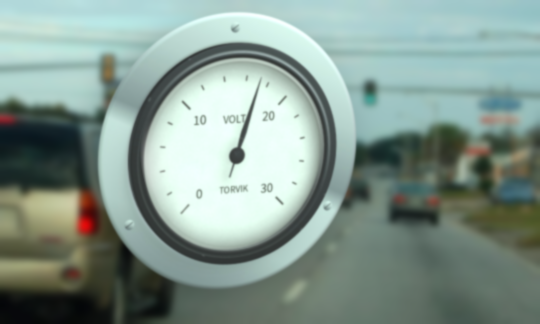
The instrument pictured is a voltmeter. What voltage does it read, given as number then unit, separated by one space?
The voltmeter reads 17 V
